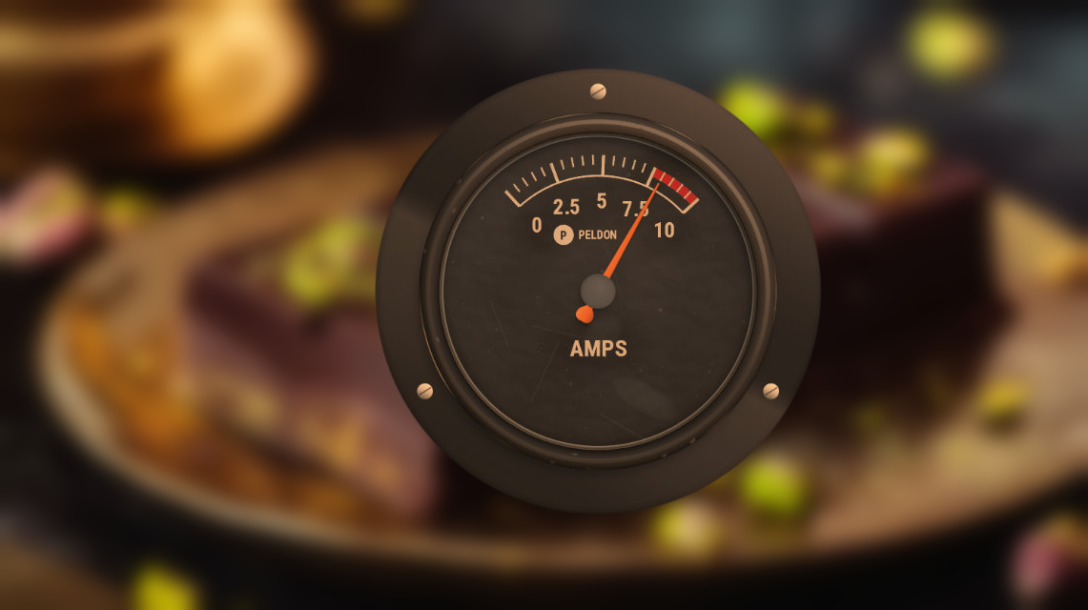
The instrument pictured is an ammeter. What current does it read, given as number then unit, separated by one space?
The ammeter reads 8 A
